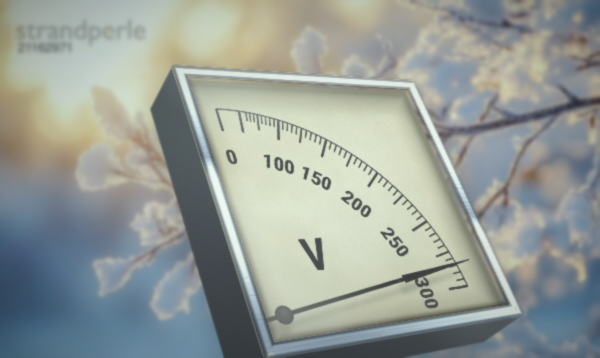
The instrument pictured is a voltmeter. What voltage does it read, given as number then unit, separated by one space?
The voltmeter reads 285 V
